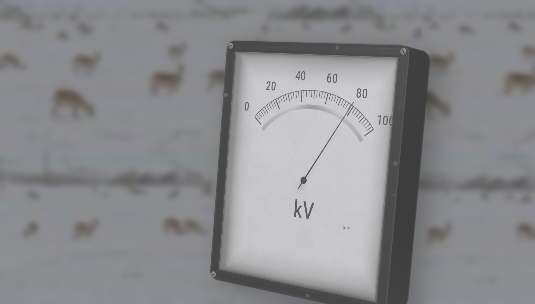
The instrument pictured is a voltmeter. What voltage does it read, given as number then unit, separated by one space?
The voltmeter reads 80 kV
